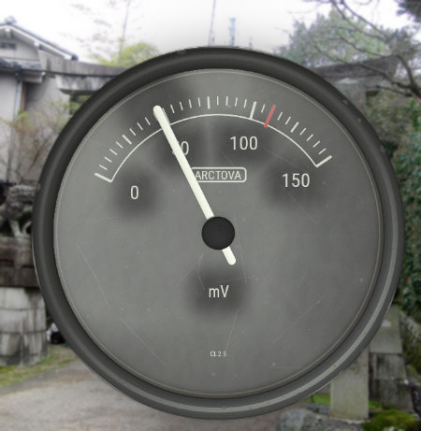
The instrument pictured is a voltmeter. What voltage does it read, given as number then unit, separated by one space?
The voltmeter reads 47.5 mV
